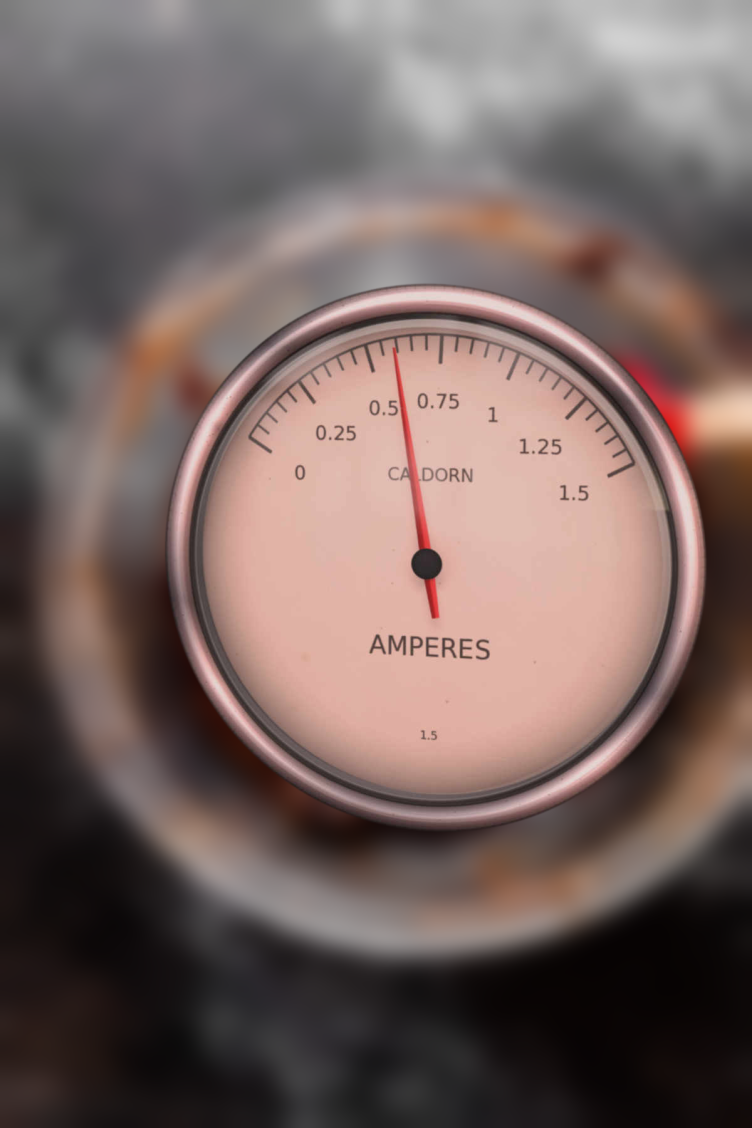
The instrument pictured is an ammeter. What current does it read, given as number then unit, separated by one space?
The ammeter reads 0.6 A
